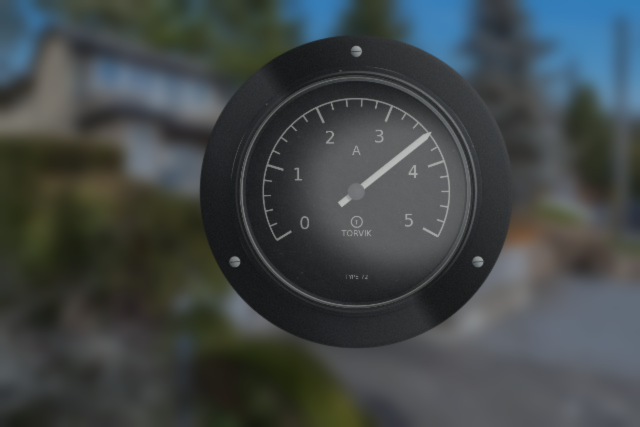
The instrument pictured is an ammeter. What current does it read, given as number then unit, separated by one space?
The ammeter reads 3.6 A
